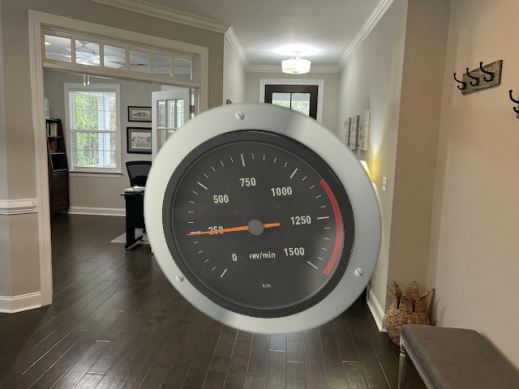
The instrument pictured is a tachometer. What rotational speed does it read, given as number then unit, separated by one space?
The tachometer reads 250 rpm
